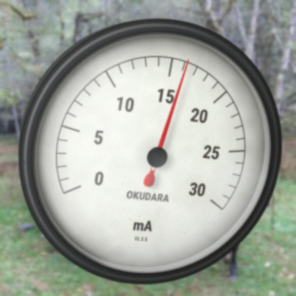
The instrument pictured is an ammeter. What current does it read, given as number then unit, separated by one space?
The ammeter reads 16 mA
